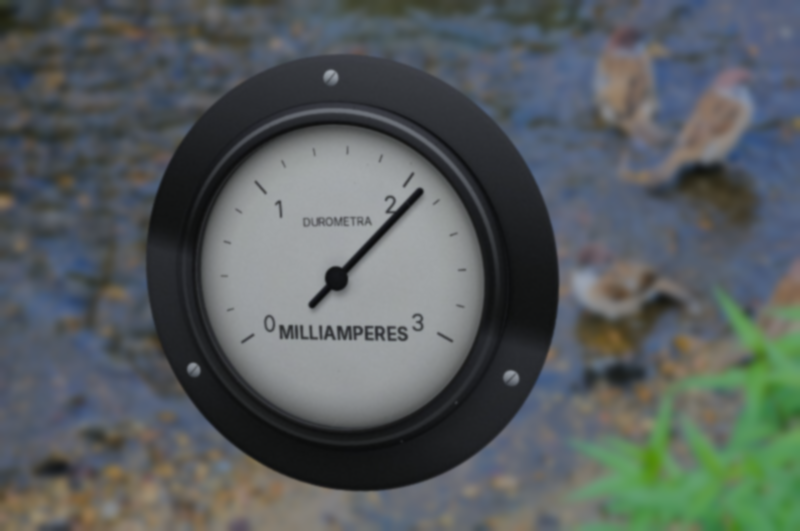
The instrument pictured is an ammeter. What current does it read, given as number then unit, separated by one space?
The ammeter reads 2.1 mA
